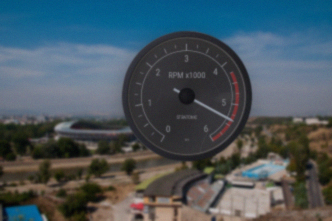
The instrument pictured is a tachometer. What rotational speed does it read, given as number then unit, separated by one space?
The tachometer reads 5375 rpm
